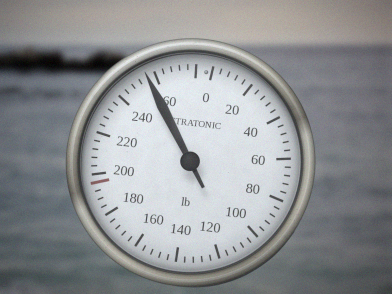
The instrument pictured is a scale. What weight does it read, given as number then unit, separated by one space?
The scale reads 256 lb
